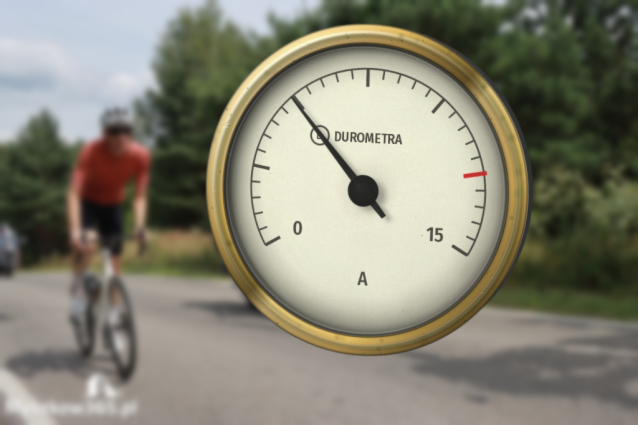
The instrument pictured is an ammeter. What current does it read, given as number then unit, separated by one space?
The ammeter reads 5 A
